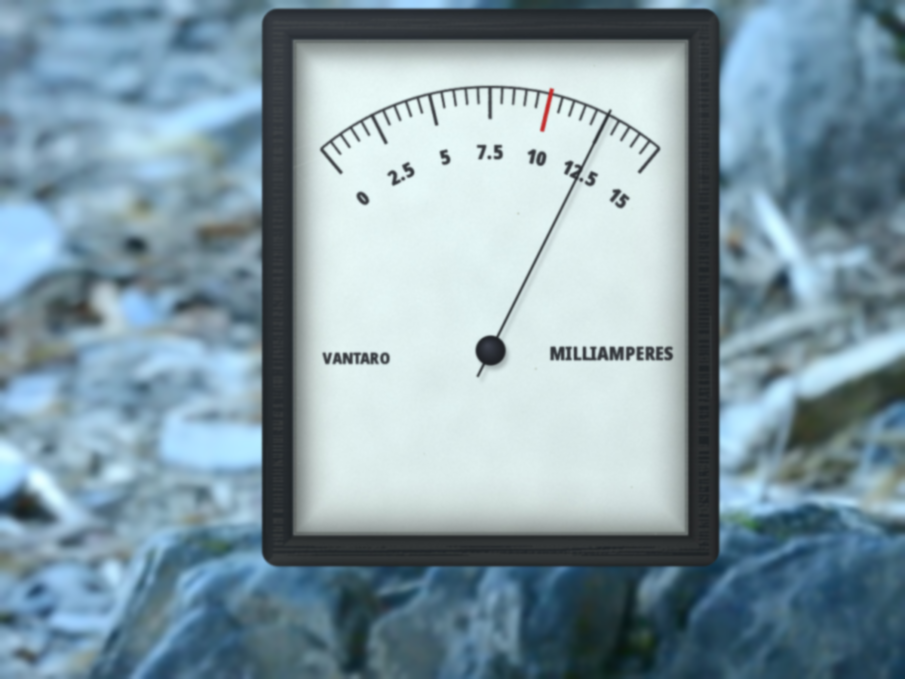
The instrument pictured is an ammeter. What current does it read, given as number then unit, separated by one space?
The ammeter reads 12.5 mA
